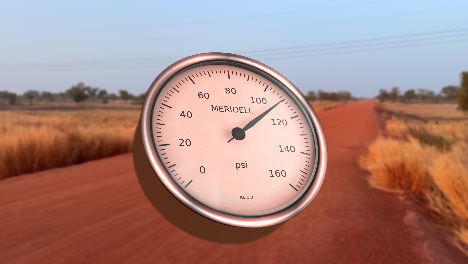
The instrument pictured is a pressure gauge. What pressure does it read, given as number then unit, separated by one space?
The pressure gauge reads 110 psi
